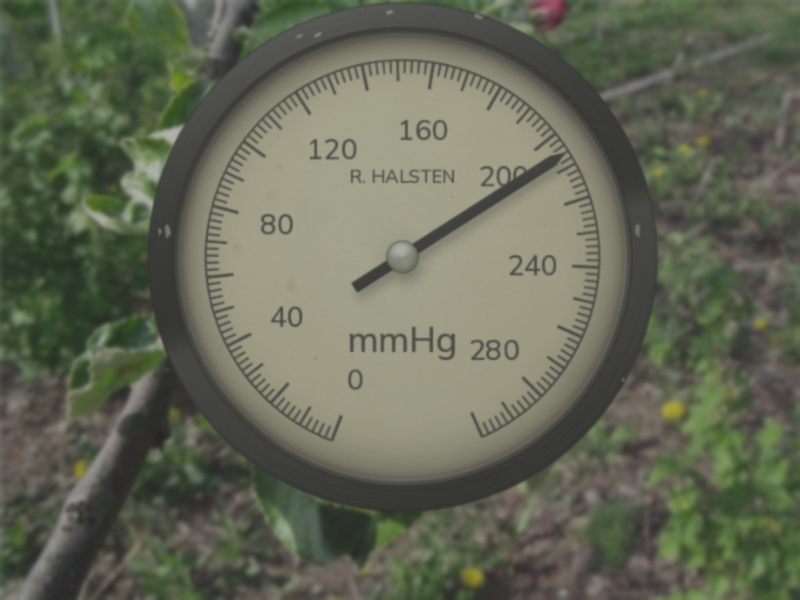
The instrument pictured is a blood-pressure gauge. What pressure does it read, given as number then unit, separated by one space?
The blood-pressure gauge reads 206 mmHg
